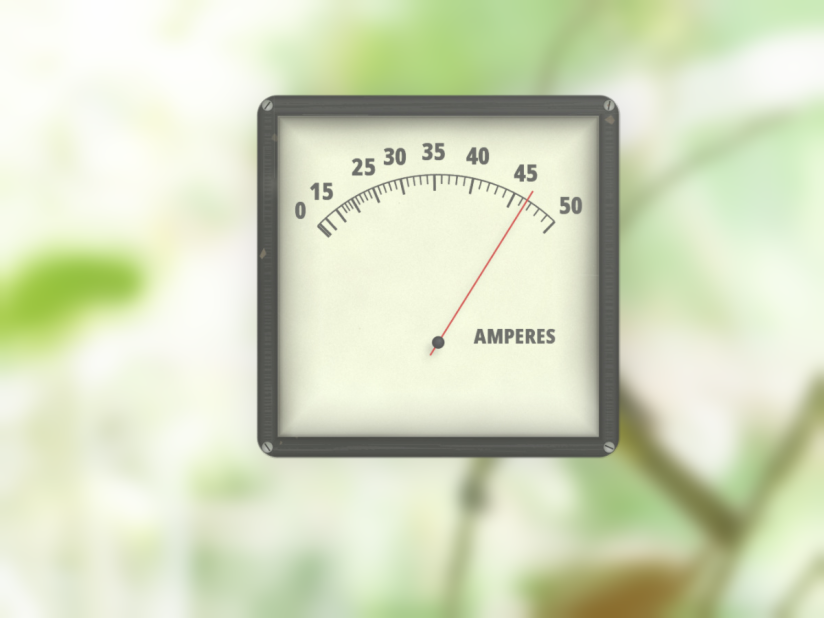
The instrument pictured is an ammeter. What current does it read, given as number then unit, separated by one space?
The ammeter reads 46.5 A
